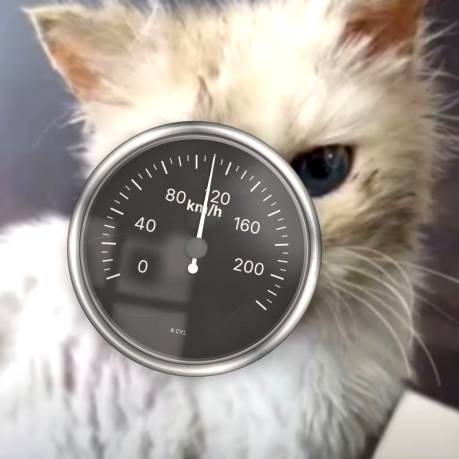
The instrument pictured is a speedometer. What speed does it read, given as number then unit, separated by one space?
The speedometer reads 110 km/h
